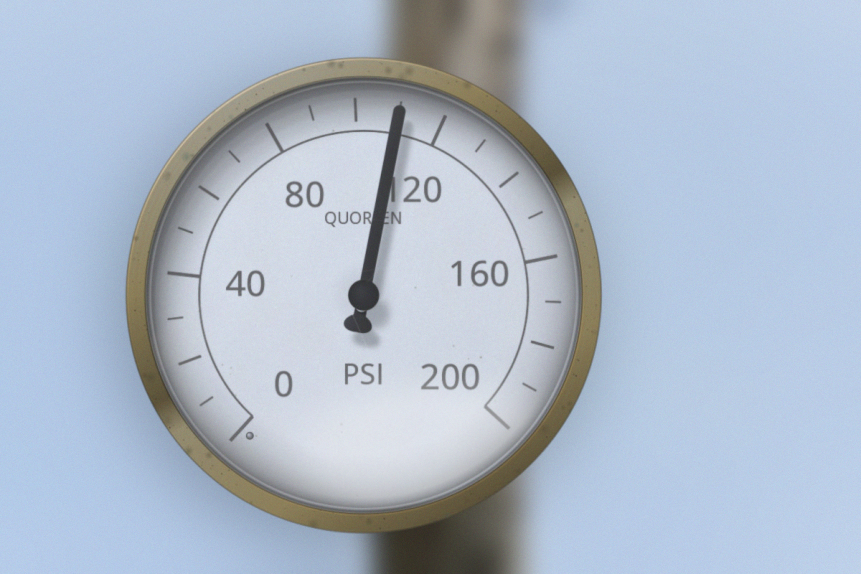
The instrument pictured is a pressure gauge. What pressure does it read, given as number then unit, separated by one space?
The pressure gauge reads 110 psi
